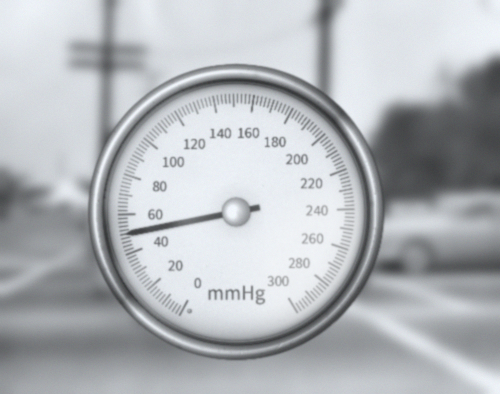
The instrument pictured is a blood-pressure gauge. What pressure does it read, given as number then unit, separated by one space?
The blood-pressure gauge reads 50 mmHg
